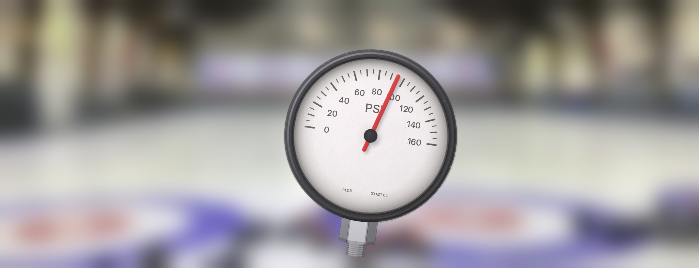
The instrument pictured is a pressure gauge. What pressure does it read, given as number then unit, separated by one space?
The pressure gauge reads 95 psi
